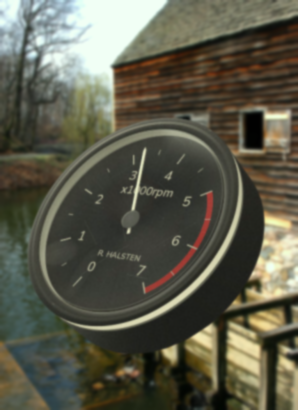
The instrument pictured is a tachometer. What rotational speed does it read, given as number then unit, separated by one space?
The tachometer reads 3250 rpm
